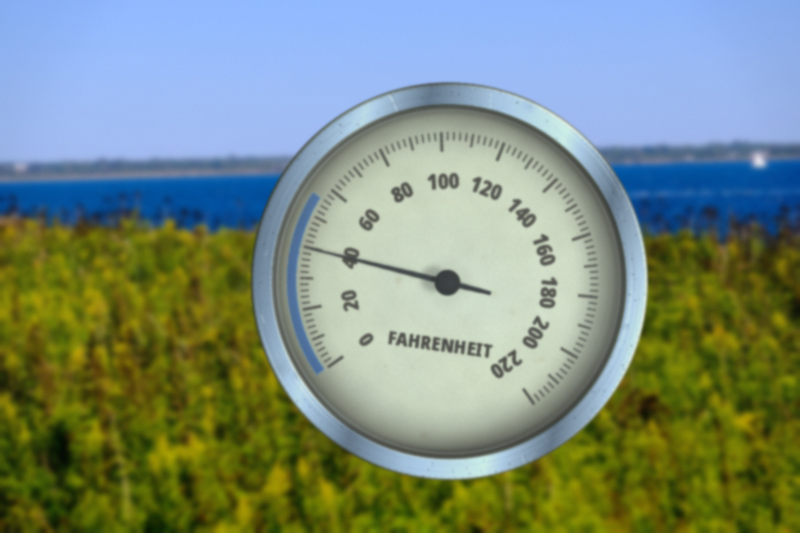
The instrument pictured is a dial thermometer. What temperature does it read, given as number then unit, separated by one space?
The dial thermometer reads 40 °F
